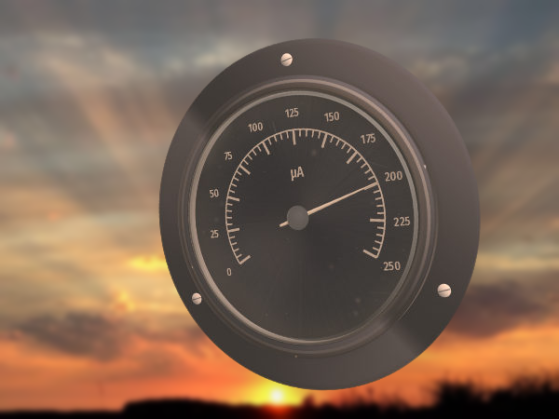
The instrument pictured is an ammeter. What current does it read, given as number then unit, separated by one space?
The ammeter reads 200 µA
